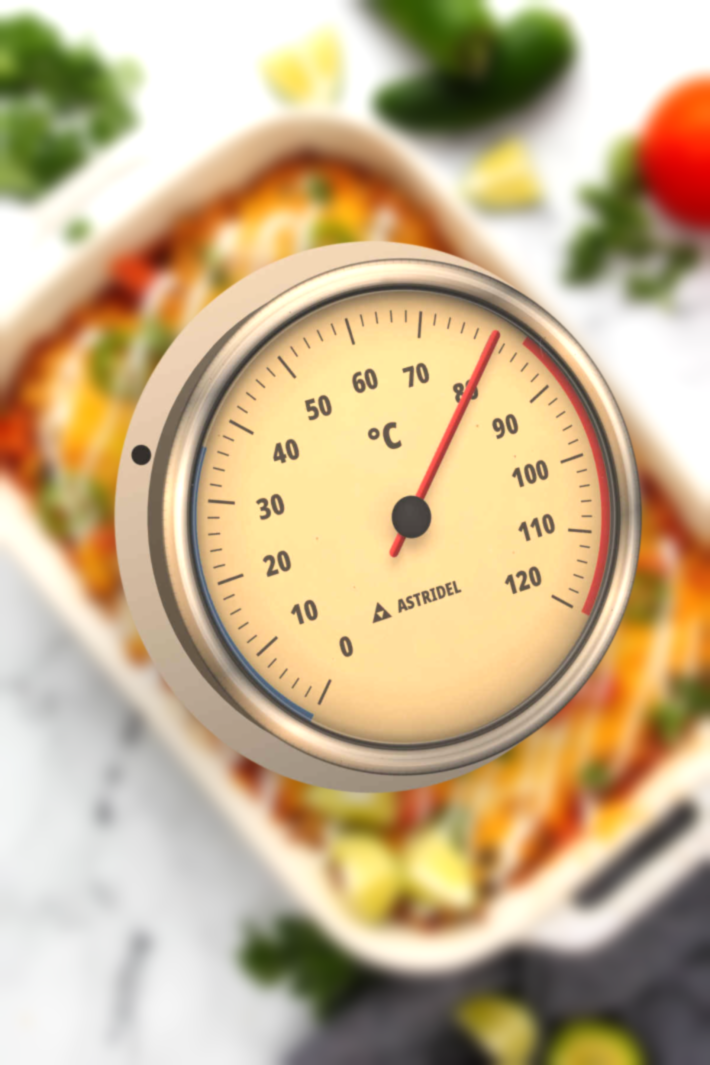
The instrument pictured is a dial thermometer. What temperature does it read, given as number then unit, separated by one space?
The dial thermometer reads 80 °C
